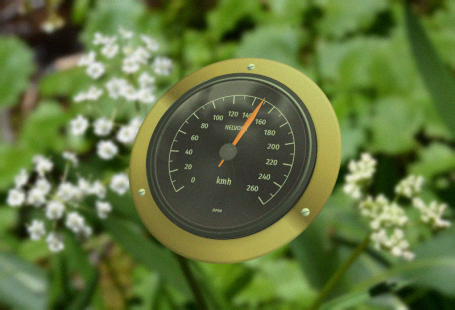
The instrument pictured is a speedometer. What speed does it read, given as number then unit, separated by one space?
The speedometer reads 150 km/h
